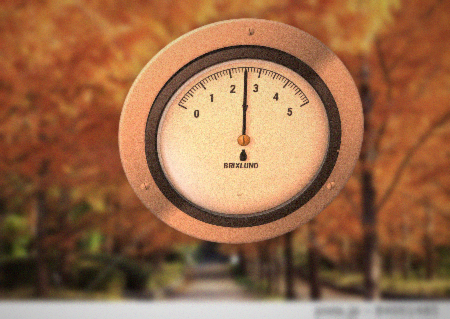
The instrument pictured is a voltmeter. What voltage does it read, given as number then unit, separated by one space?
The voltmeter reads 2.5 V
